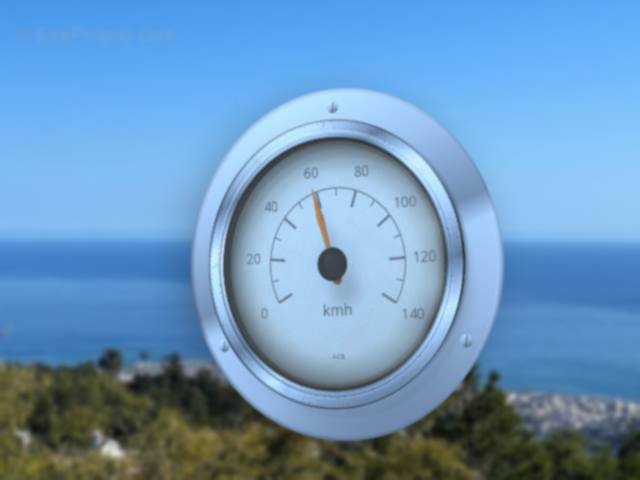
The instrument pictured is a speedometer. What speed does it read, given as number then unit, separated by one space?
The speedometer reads 60 km/h
